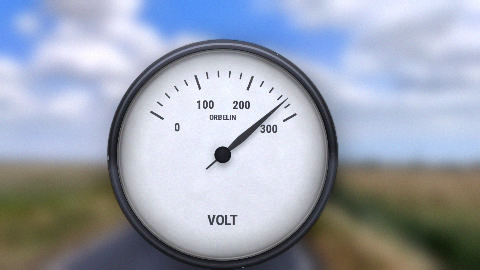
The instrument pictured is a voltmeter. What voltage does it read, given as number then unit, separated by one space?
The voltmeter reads 270 V
